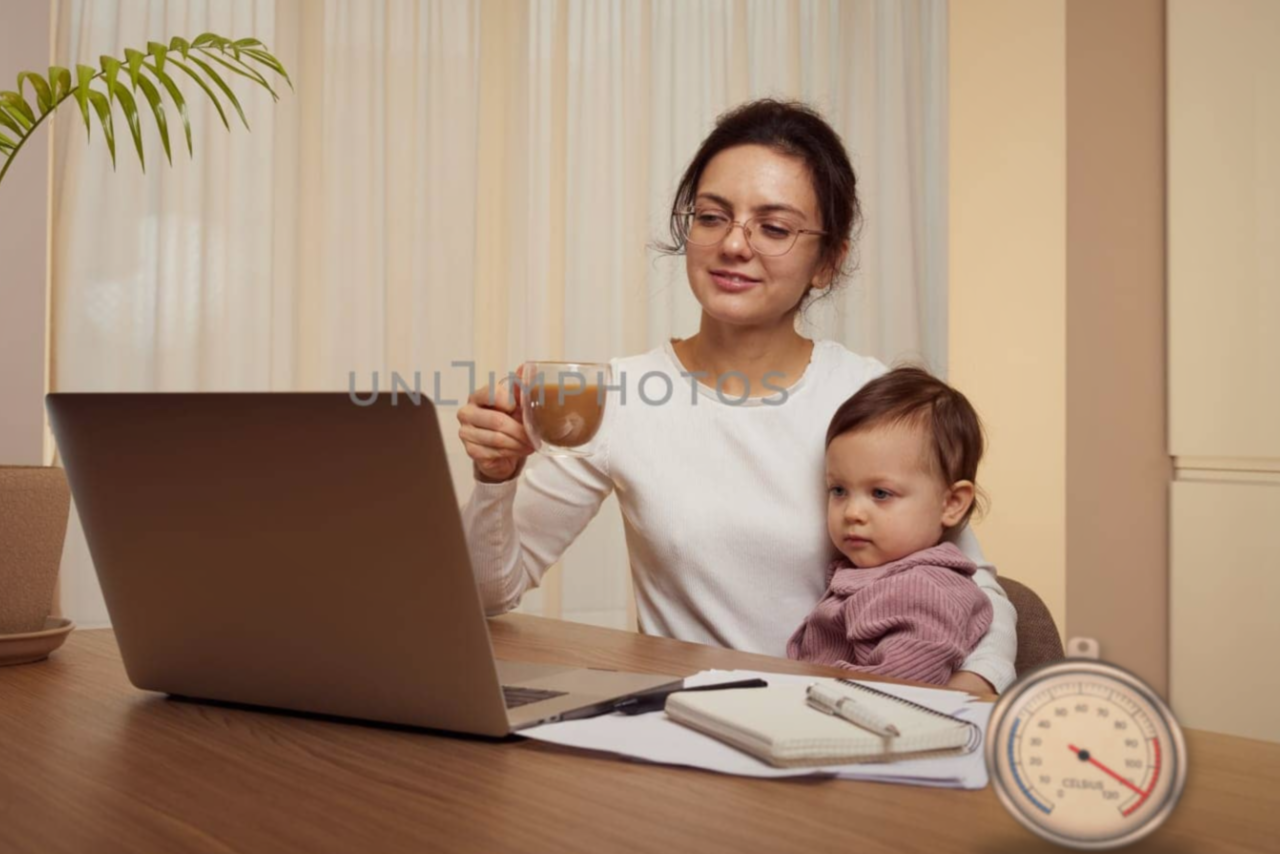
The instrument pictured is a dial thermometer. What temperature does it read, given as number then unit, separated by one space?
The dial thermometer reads 110 °C
